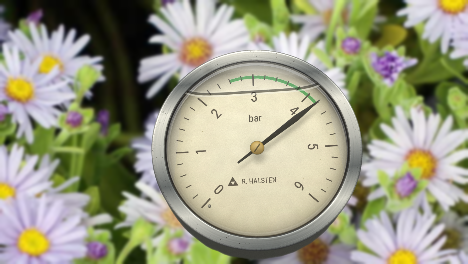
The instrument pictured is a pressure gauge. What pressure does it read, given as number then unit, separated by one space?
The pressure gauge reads 4.2 bar
